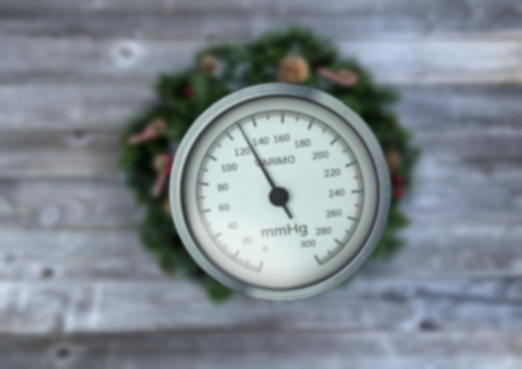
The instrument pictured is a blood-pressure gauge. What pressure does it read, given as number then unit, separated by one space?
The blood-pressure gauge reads 130 mmHg
